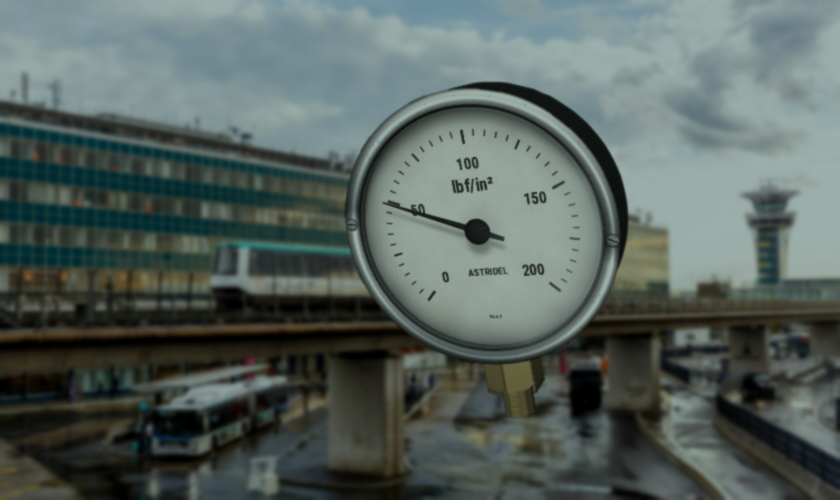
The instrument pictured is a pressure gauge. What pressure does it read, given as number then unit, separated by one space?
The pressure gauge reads 50 psi
